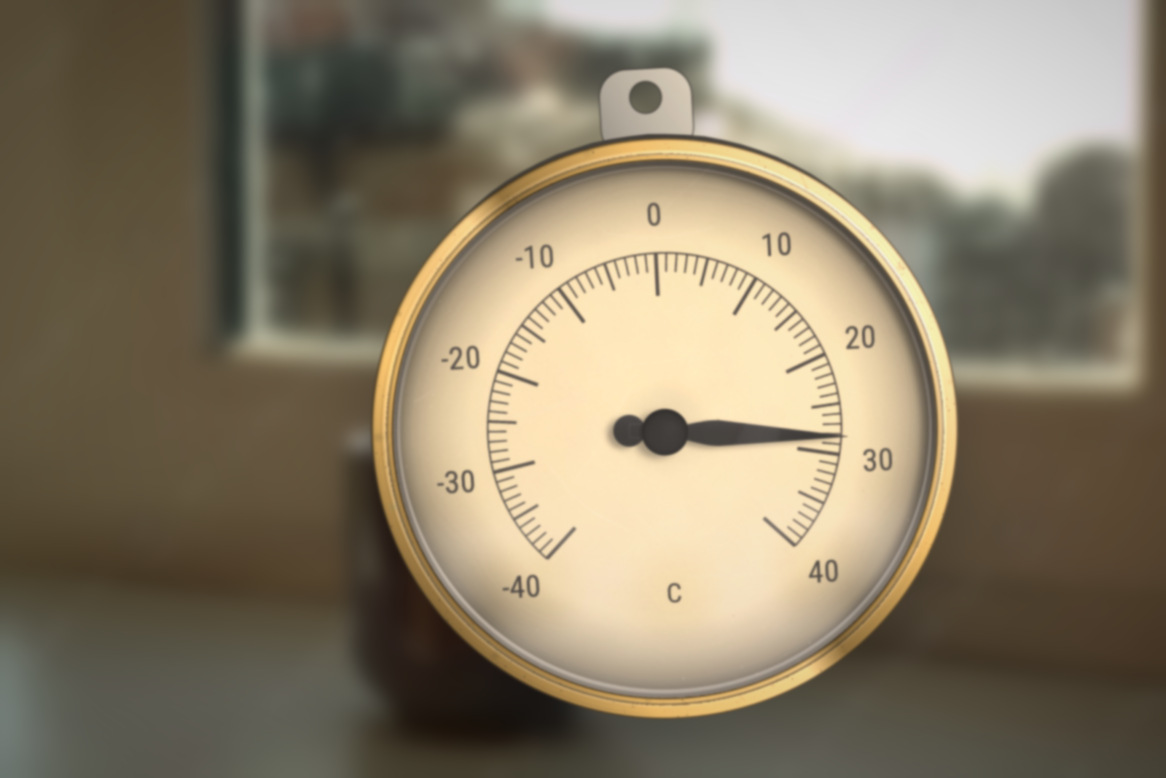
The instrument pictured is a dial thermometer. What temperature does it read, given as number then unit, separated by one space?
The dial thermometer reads 28 °C
